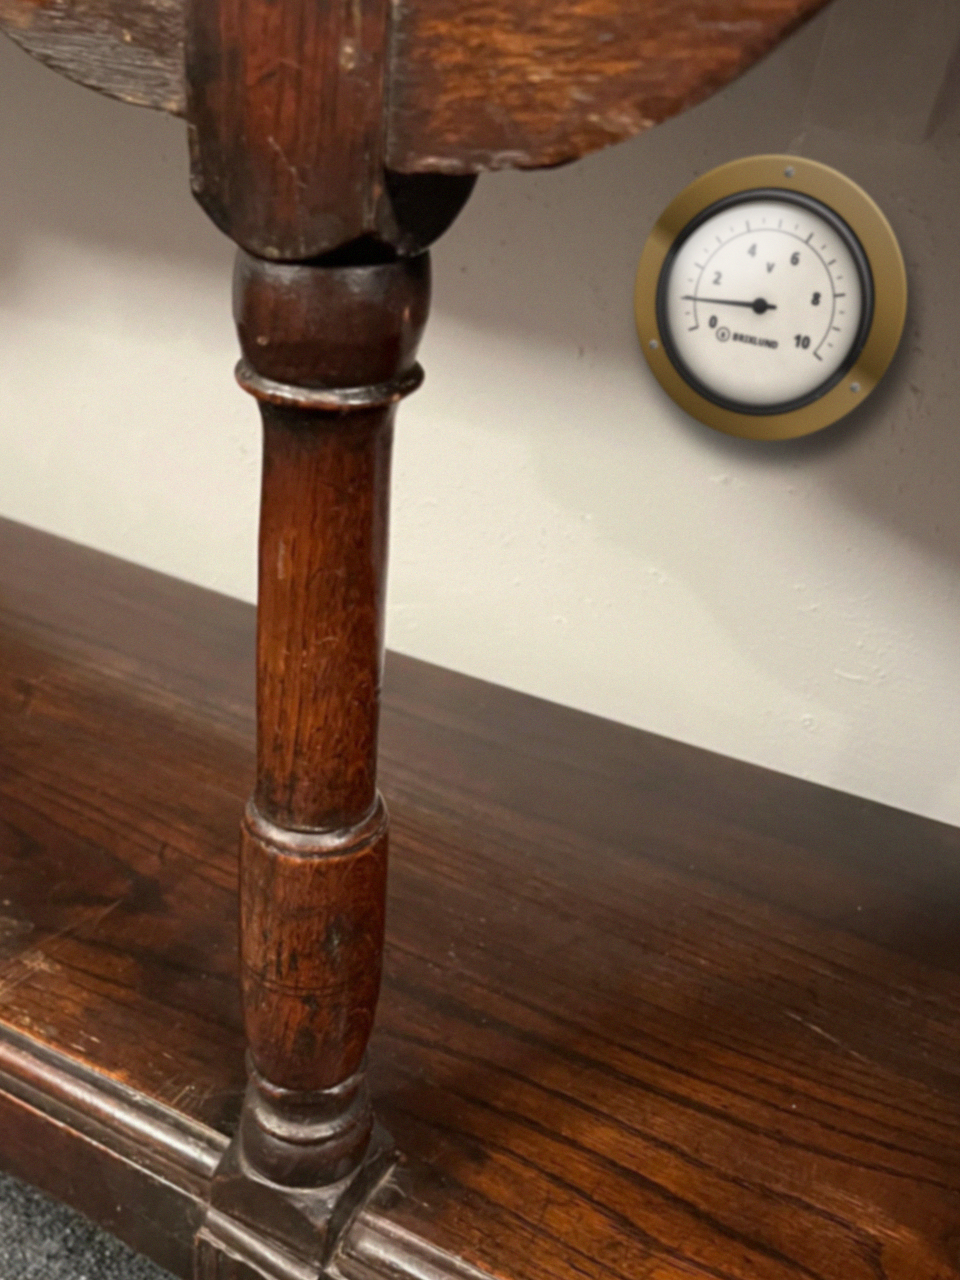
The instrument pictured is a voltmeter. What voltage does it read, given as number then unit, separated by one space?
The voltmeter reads 1 V
